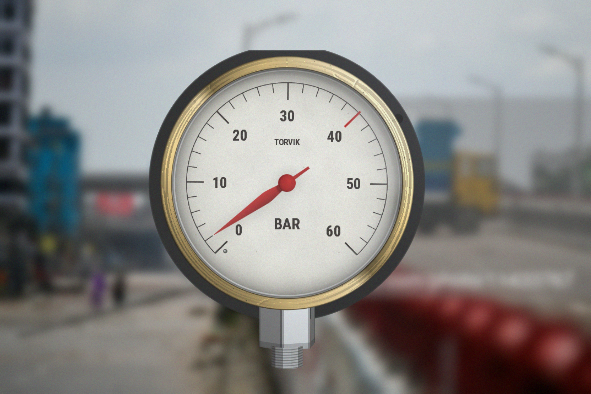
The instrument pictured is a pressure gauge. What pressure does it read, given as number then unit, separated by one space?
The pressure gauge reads 2 bar
